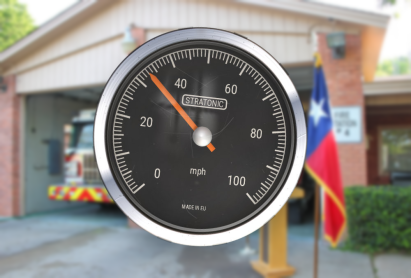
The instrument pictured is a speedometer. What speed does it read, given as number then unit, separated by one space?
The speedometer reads 33 mph
